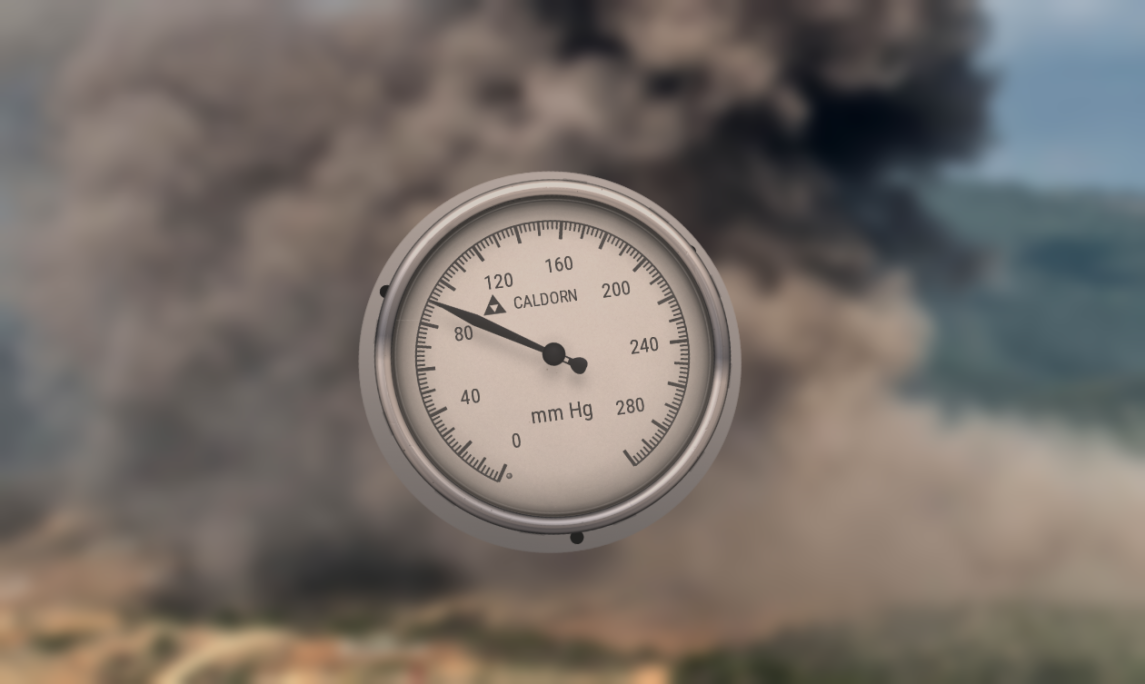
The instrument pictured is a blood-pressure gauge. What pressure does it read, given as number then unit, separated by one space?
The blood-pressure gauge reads 90 mmHg
